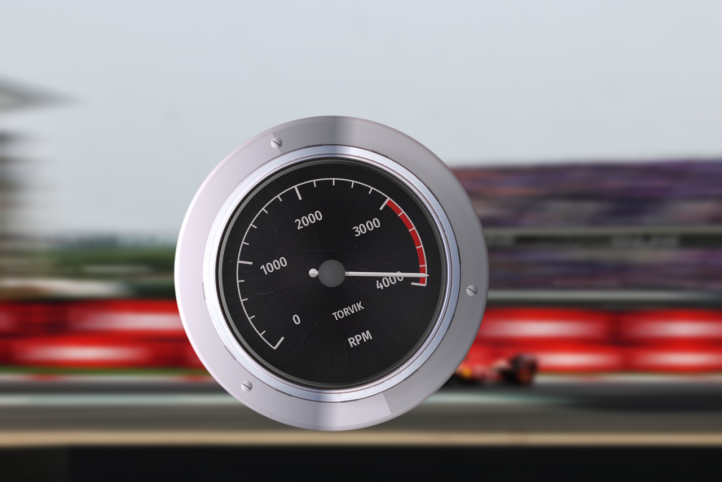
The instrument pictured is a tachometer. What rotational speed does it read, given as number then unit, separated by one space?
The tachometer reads 3900 rpm
